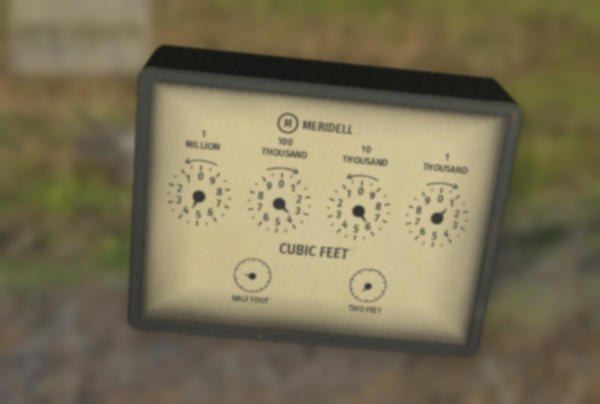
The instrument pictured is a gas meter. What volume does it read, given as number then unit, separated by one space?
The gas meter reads 436100 ft³
